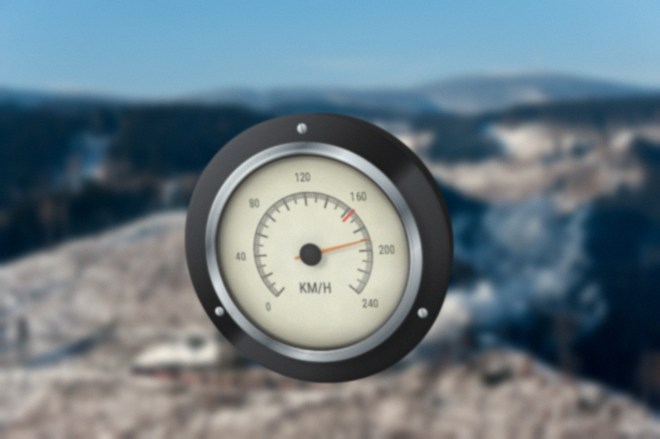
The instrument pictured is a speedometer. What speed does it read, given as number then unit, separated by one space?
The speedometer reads 190 km/h
